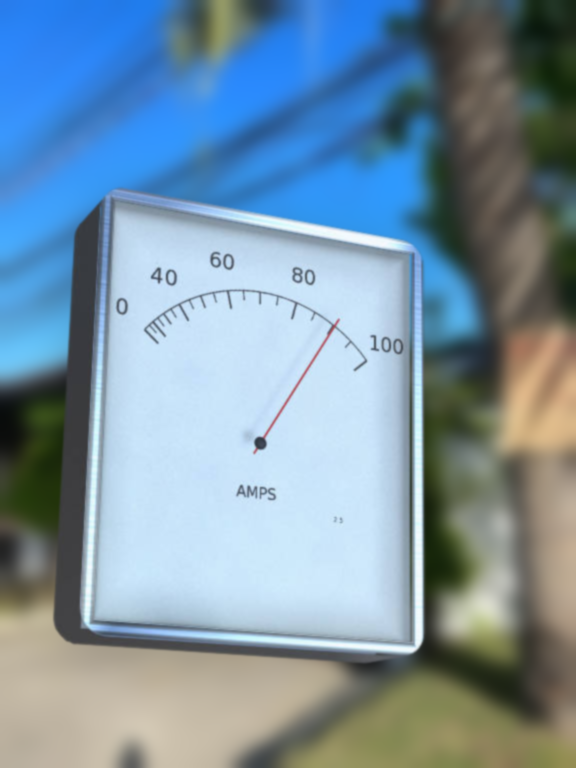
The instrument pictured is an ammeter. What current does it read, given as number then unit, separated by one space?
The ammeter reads 90 A
